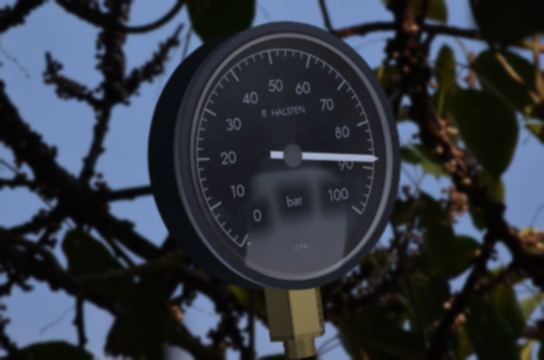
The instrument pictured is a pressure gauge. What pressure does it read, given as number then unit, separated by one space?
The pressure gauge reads 88 bar
